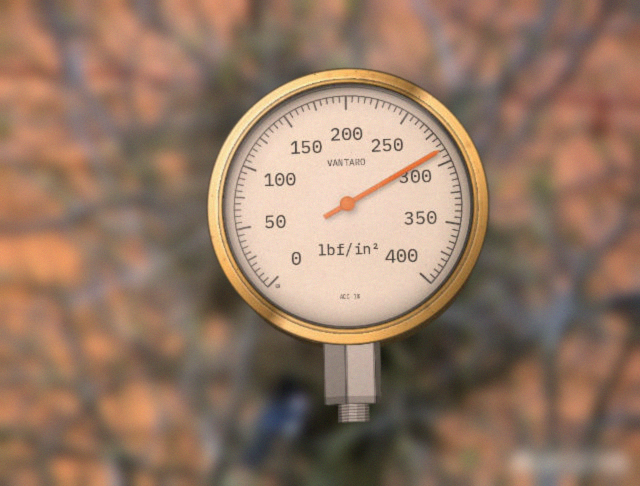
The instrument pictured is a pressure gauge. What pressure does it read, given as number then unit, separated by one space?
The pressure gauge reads 290 psi
